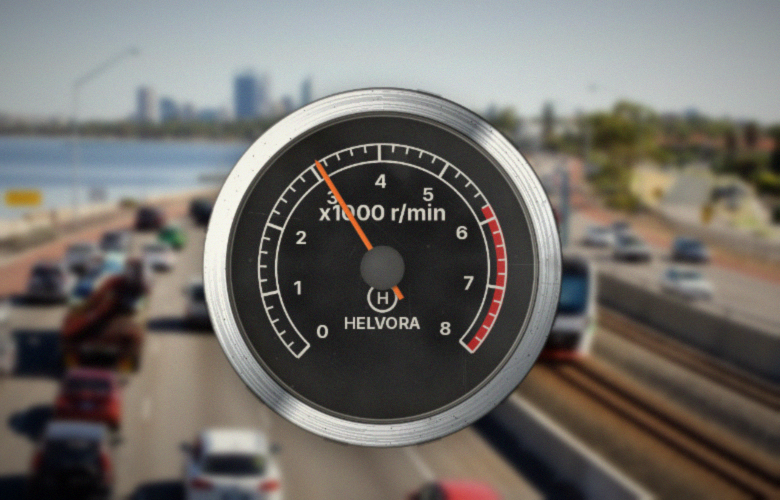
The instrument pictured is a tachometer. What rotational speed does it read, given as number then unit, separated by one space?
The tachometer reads 3100 rpm
